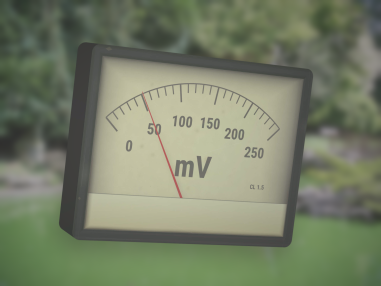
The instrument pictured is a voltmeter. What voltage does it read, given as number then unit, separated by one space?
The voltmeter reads 50 mV
